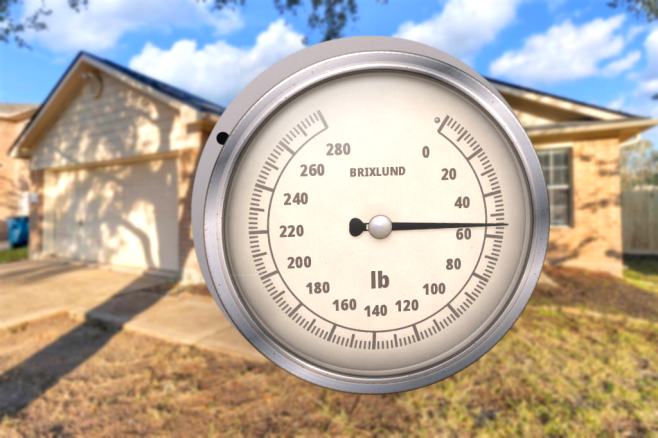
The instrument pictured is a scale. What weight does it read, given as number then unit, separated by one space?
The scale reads 54 lb
